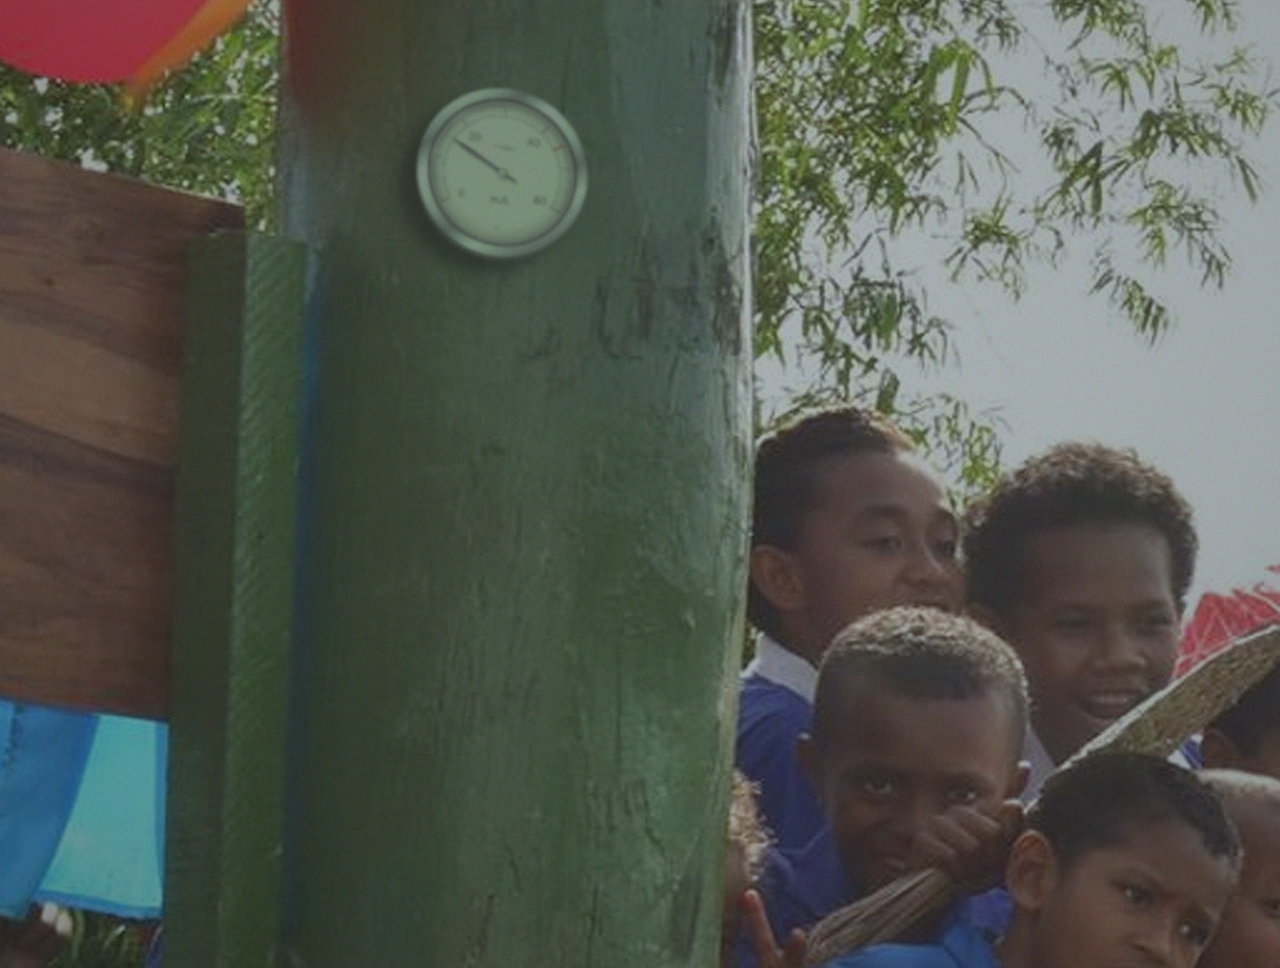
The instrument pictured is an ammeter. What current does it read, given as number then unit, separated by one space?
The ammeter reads 15 mA
